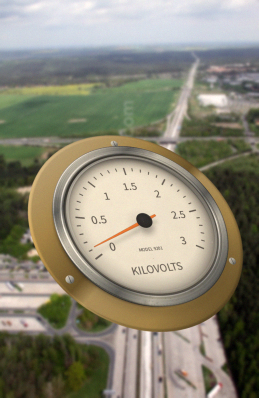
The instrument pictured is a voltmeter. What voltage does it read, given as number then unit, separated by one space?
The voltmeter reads 0.1 kV
